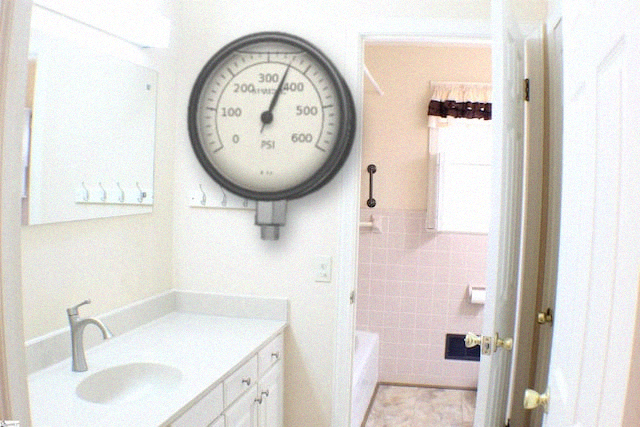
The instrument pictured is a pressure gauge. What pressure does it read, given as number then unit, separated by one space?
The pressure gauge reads 360 psi
